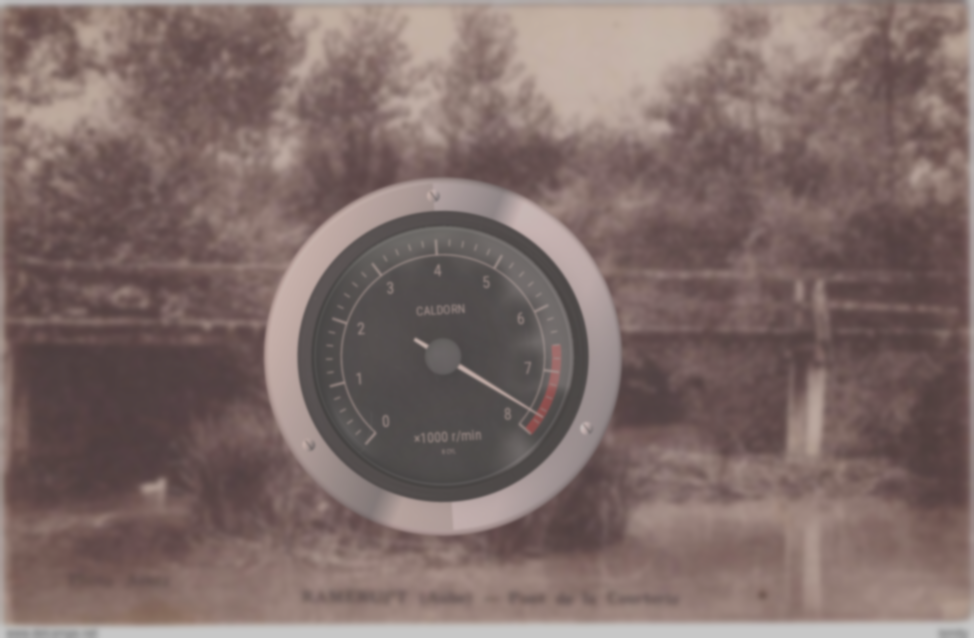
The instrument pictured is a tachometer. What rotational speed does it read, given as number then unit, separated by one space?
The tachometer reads 7700 rpm
